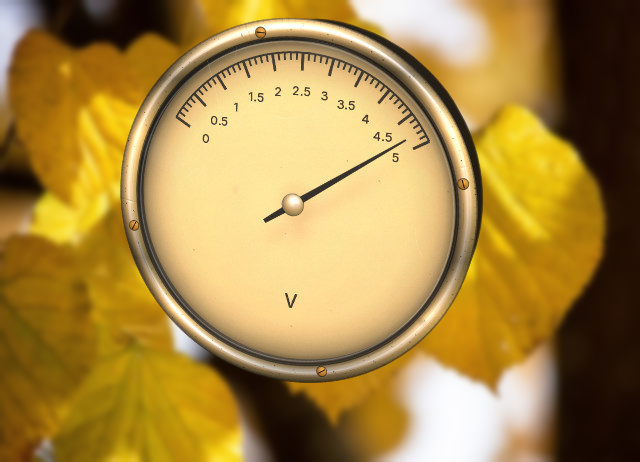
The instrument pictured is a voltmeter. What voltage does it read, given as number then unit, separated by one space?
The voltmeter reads 4.8 V
